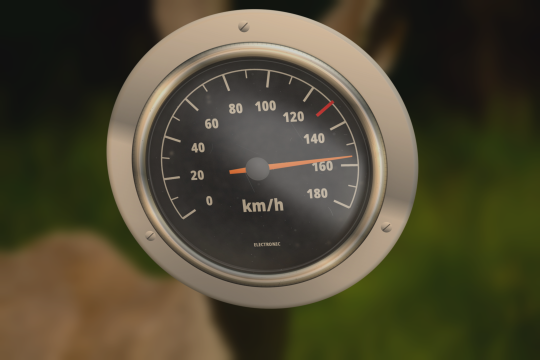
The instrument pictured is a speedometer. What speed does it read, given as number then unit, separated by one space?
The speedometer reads 155 km/h
